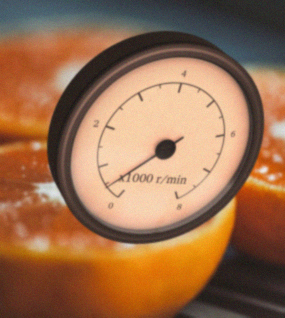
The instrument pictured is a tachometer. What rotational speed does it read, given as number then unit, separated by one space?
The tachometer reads 500 rpm
